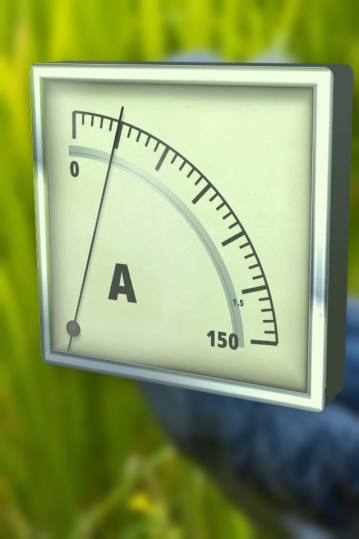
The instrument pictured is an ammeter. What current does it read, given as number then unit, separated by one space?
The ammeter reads 25 A
